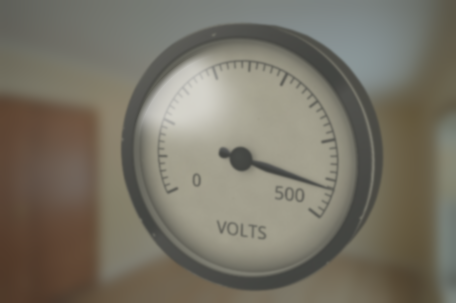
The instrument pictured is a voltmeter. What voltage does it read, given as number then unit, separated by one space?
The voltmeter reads 460 V
